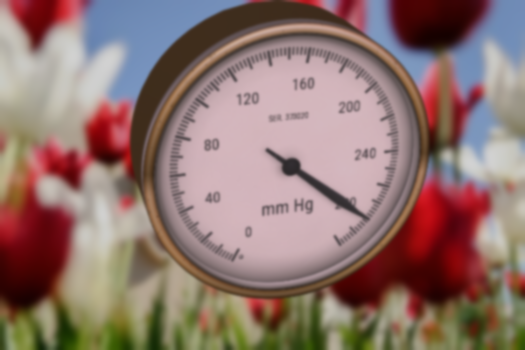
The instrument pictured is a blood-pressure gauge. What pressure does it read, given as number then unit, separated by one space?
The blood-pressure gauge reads 280 mmHg
